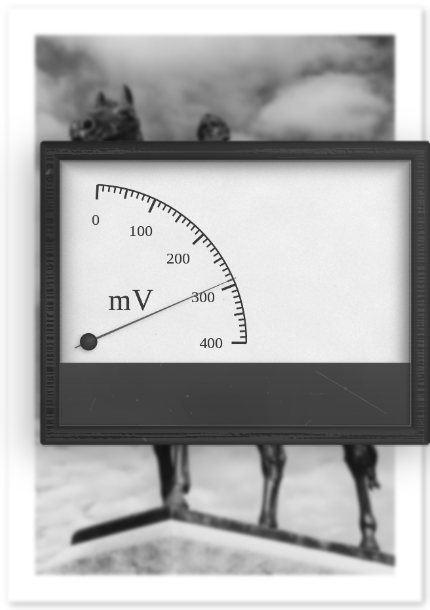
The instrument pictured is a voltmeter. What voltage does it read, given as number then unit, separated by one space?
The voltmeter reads 290 mV
